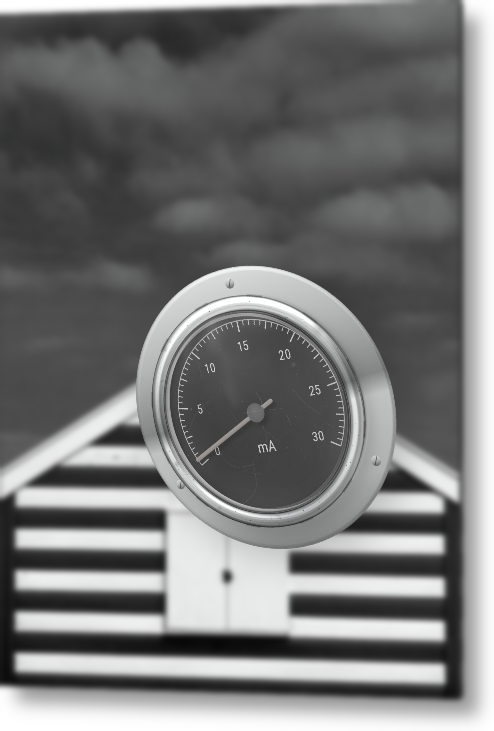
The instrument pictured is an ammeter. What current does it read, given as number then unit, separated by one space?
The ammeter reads 0.5 mA
